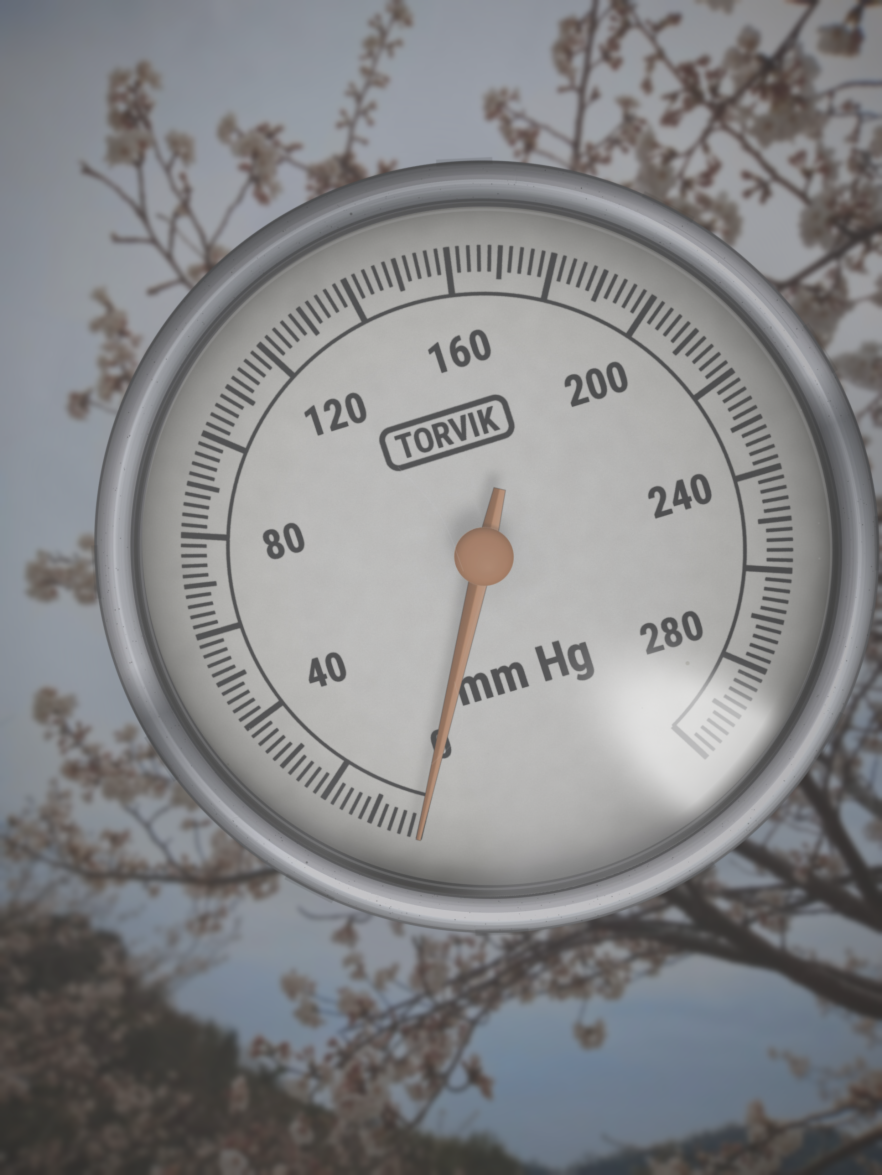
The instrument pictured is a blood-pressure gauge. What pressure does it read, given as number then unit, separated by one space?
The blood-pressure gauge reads 0 mmHg
